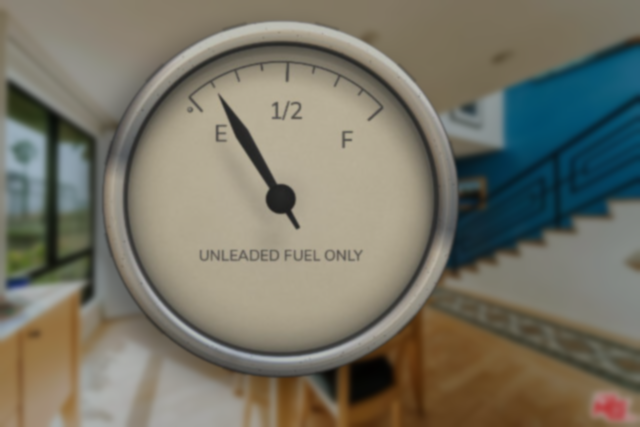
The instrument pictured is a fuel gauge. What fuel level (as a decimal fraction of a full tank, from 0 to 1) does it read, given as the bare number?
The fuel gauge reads 0.125
